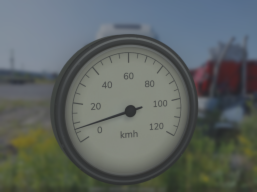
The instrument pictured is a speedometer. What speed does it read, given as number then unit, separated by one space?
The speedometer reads 7.5 km/h
